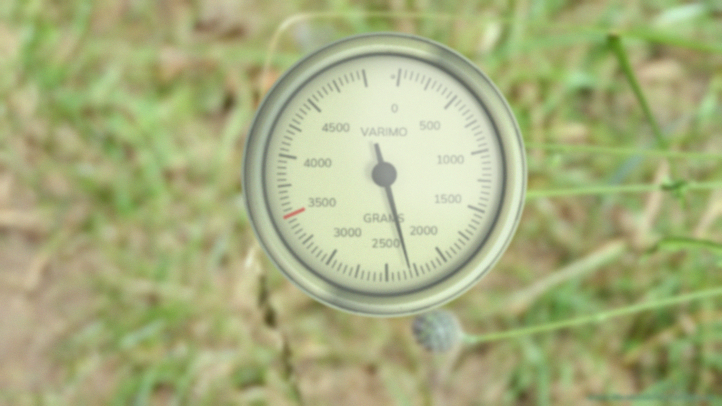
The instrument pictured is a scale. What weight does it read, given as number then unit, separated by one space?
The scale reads 2300 g
